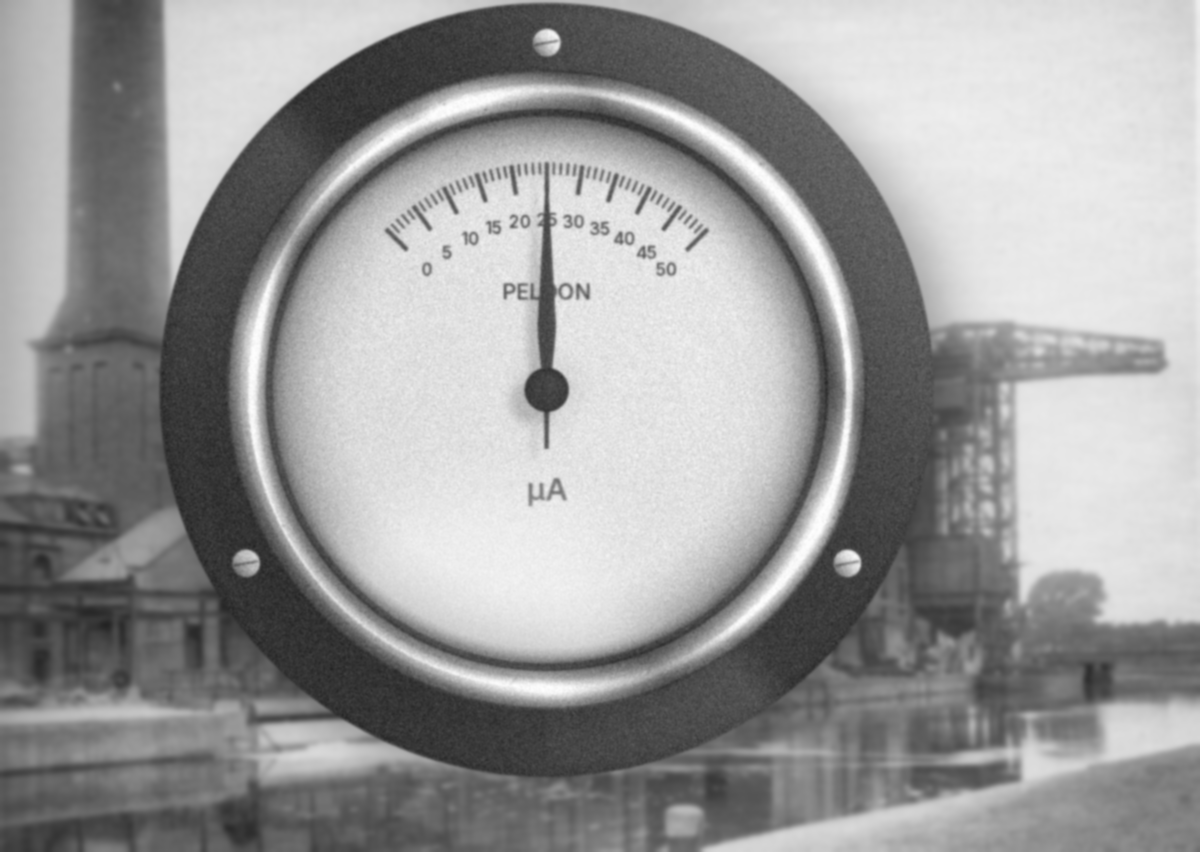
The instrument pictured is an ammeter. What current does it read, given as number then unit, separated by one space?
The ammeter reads 25 µA
